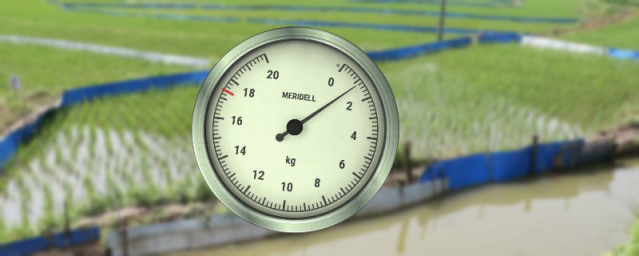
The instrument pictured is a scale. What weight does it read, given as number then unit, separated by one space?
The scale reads 1.2 kg
